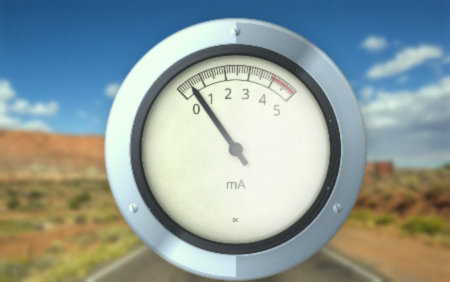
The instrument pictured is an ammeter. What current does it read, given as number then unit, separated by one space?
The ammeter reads 0.5 mA
